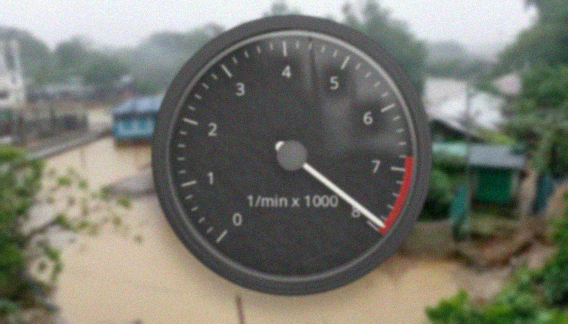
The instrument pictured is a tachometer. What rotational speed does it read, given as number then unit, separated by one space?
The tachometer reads 7900 rpm
